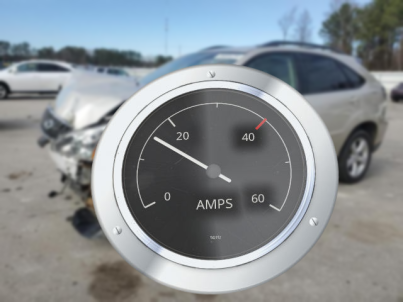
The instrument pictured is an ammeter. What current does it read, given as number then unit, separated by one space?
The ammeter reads 15 A
